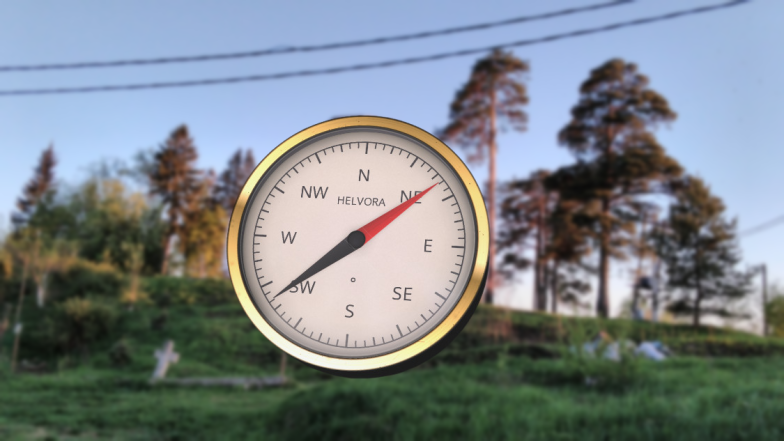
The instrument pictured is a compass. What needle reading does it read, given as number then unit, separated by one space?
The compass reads 50 °
